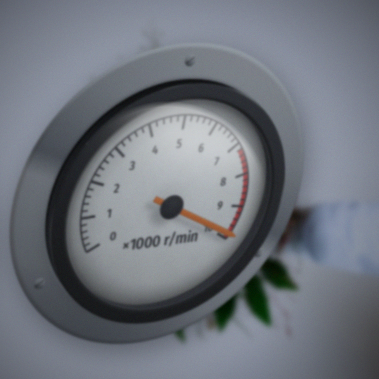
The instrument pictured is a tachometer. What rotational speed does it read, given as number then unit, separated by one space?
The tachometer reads 9800 rpm
